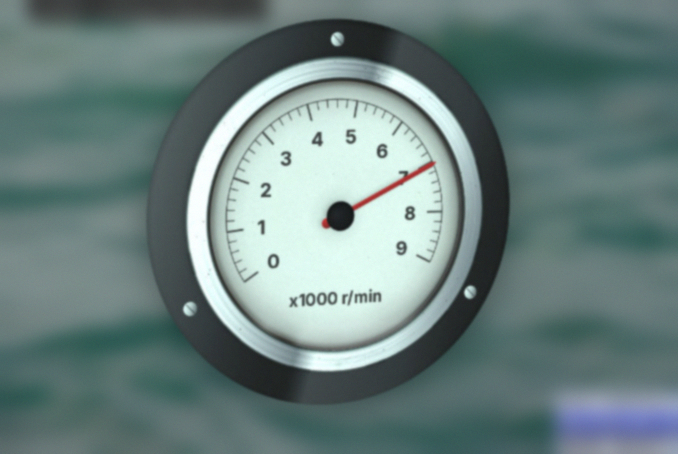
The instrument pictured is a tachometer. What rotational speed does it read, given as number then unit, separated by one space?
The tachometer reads 7000 rpm
